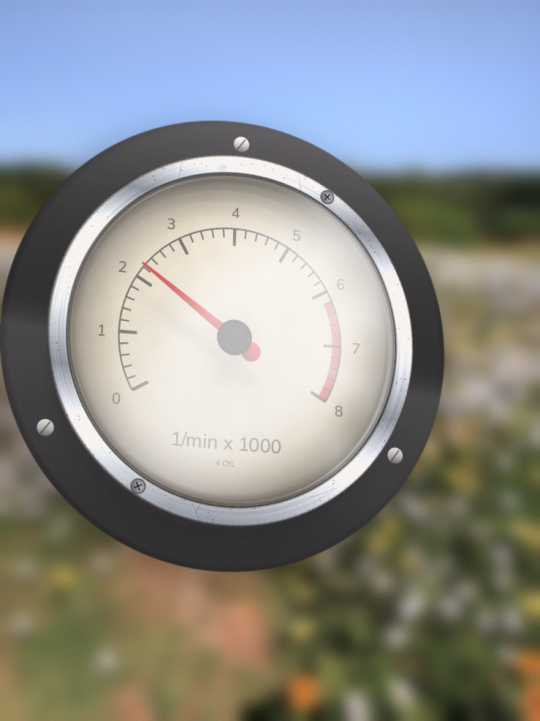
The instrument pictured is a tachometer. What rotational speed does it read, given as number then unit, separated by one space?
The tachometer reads 2200 rpm
